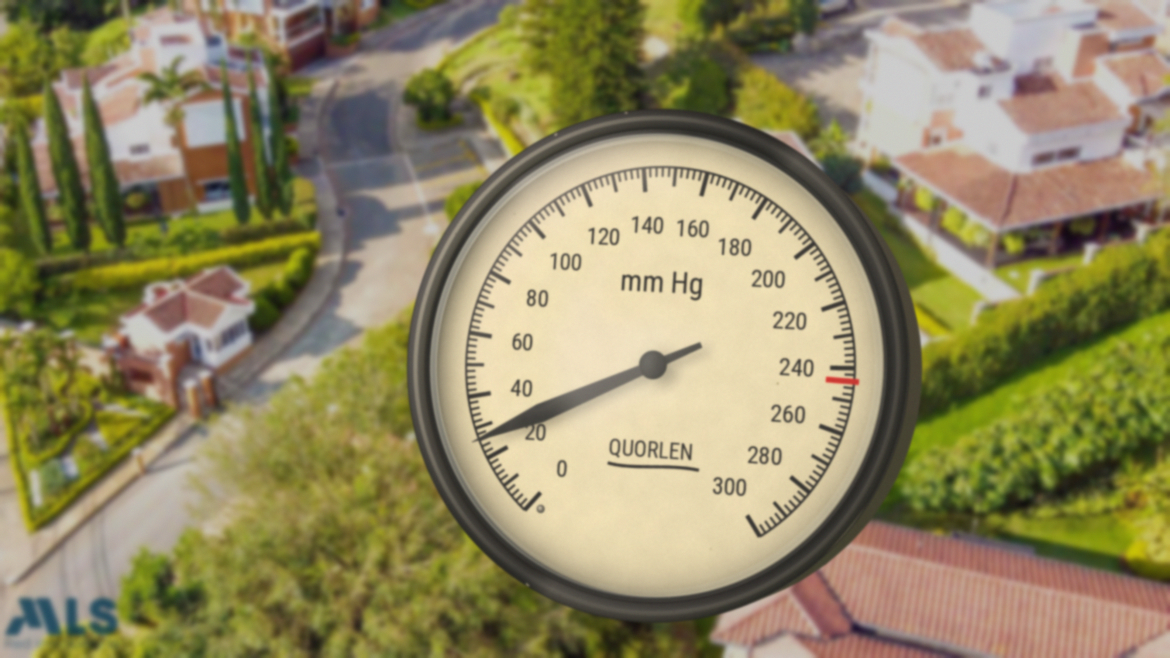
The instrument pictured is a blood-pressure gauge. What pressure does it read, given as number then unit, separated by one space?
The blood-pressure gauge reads 26 mmHg
